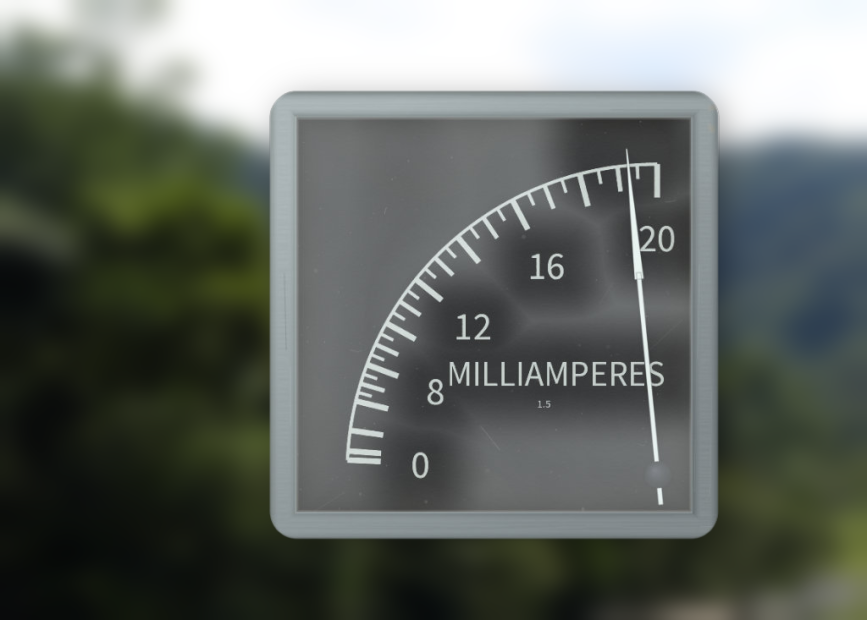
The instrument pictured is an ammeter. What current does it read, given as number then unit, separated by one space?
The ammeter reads 19.25 mA
